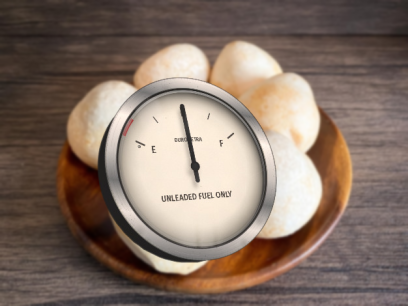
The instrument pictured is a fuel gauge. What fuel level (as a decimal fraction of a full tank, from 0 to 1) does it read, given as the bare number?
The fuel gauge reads 0.5
